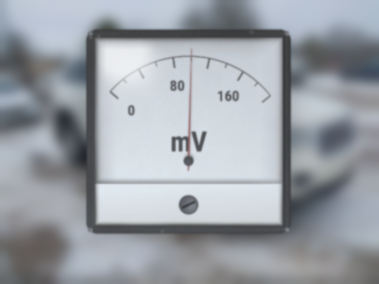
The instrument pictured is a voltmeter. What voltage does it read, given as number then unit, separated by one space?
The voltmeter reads 100 mV
